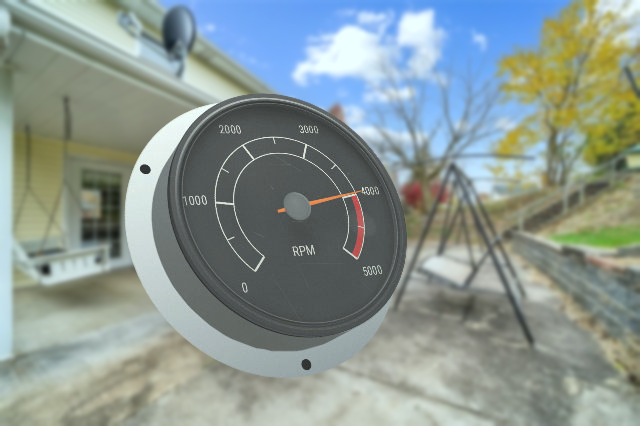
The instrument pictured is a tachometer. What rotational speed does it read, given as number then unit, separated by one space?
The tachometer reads 4000 rpm
